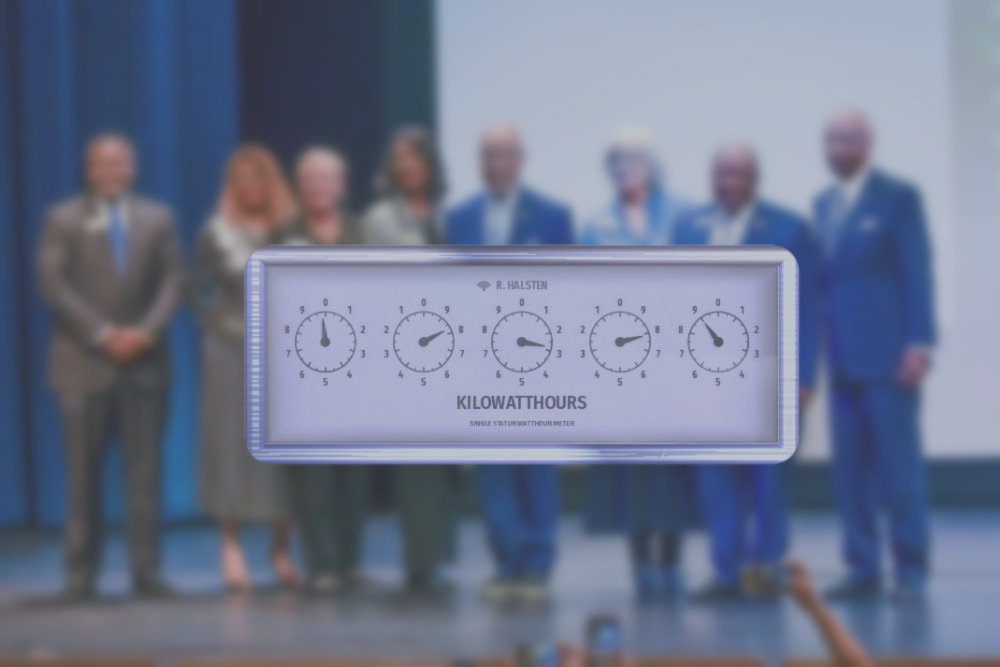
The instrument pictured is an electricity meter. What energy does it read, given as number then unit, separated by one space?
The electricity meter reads 98279 kWh
